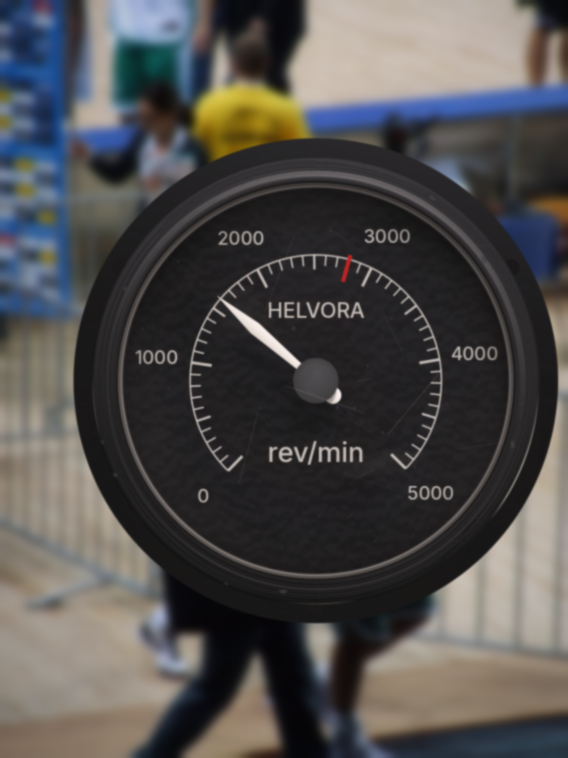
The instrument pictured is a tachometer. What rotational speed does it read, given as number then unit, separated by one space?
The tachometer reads 1600 rpm
